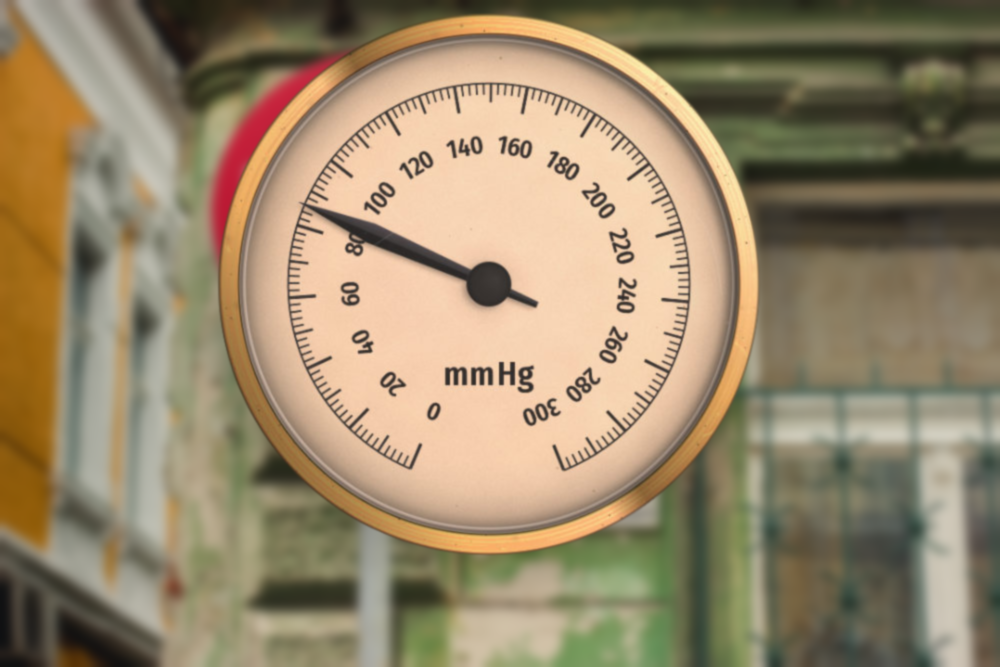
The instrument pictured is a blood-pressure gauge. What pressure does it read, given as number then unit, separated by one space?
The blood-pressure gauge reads 86 mmHg
